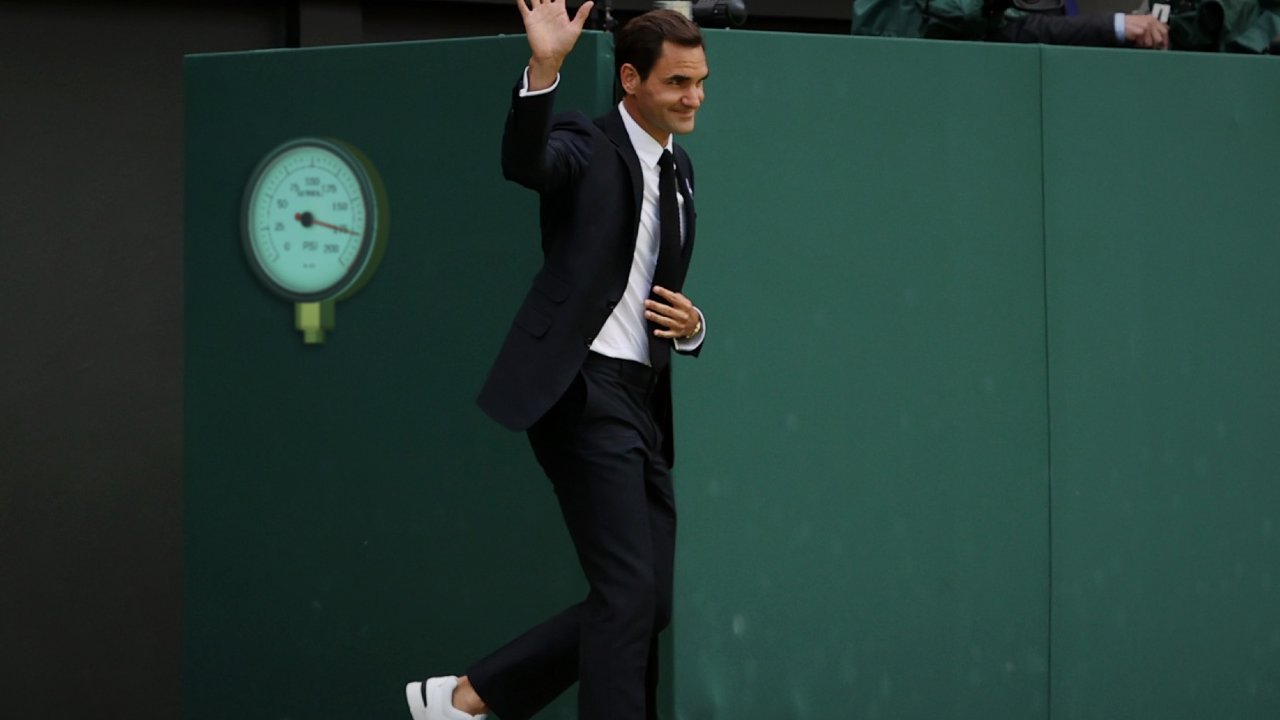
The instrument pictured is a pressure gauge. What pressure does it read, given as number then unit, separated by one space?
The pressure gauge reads 175 psi
